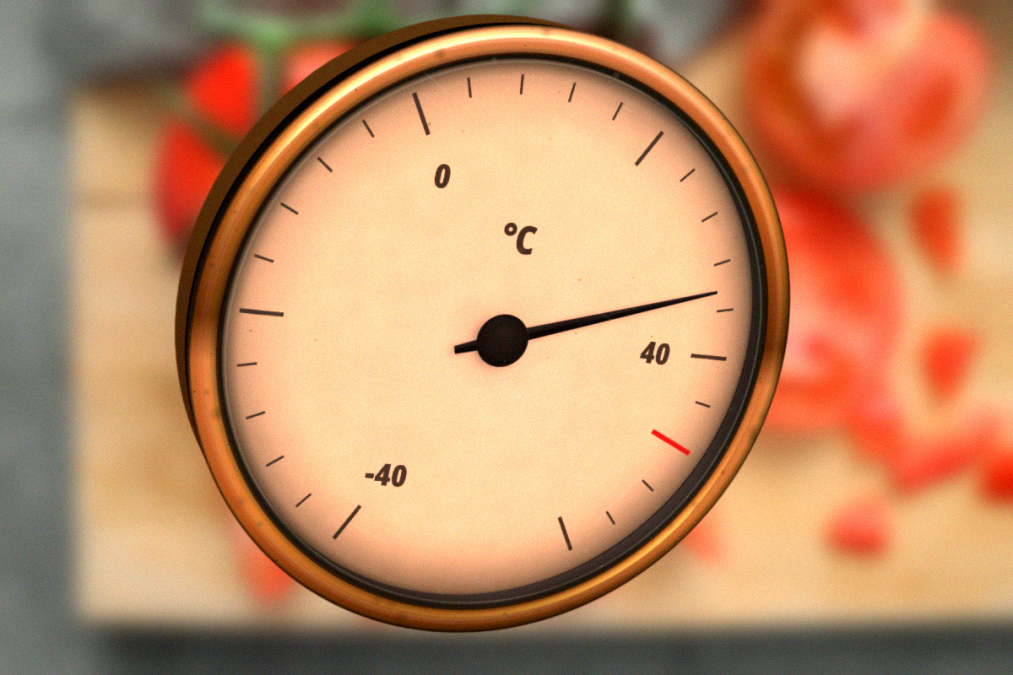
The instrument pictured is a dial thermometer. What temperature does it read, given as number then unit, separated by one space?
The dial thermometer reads 34 °C
